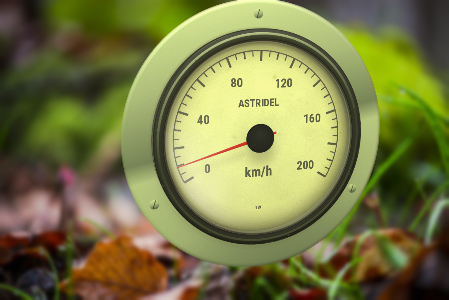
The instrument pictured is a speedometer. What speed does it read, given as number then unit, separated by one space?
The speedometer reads 10 km/h
